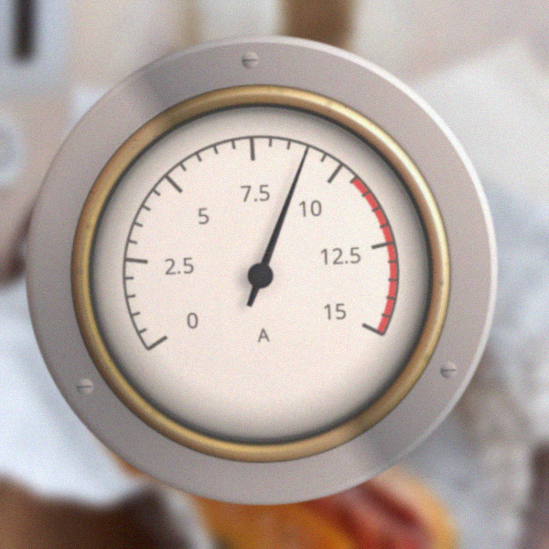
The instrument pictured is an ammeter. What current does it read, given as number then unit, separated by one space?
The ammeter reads 9 A
